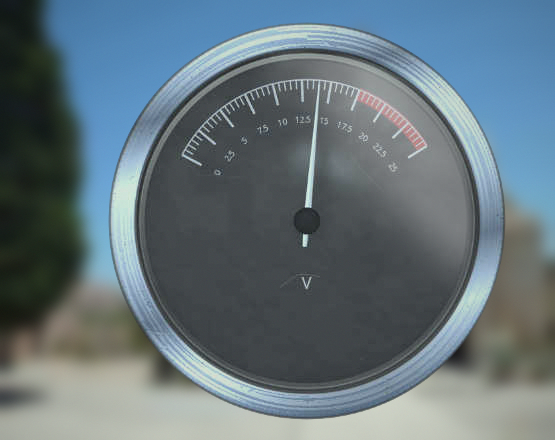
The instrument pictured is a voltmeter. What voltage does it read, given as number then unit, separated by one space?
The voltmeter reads 14 V
